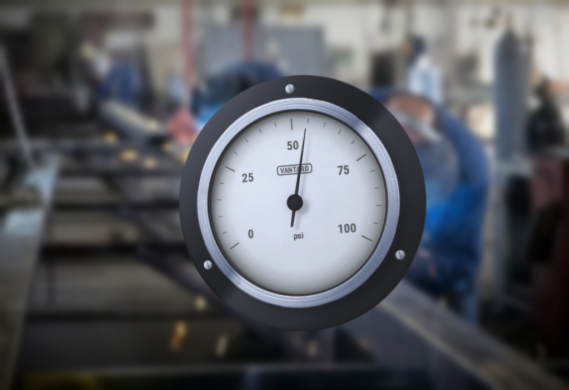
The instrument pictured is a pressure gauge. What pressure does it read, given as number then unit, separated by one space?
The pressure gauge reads 55 psi
